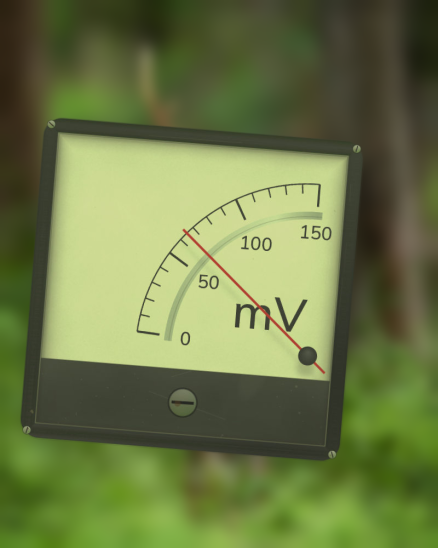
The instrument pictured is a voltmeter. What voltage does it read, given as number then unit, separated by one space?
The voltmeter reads 65 mV
